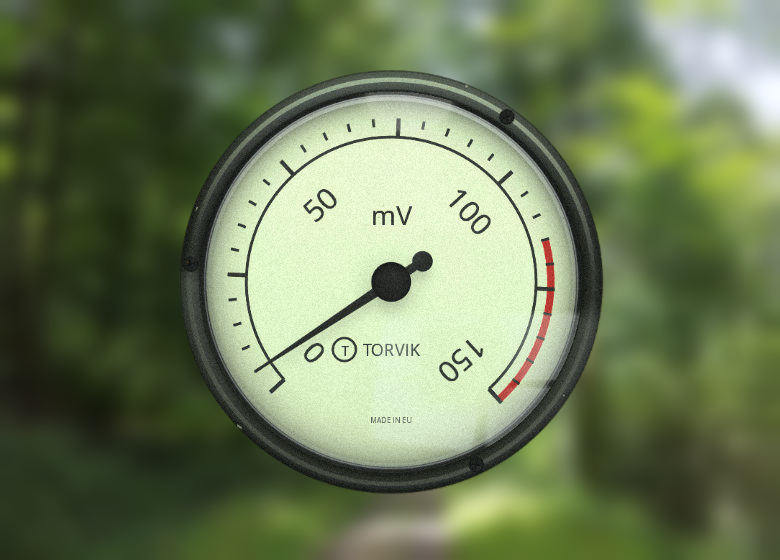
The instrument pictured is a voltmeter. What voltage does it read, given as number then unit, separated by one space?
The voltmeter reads 5 mV
